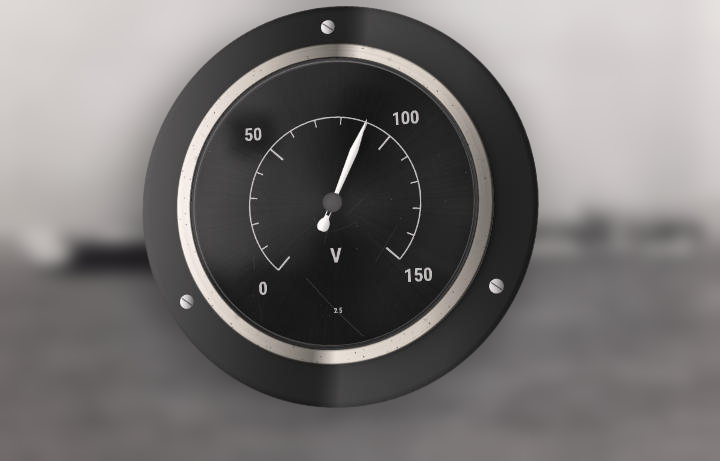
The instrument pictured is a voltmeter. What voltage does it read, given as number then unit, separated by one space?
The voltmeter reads 90 V
